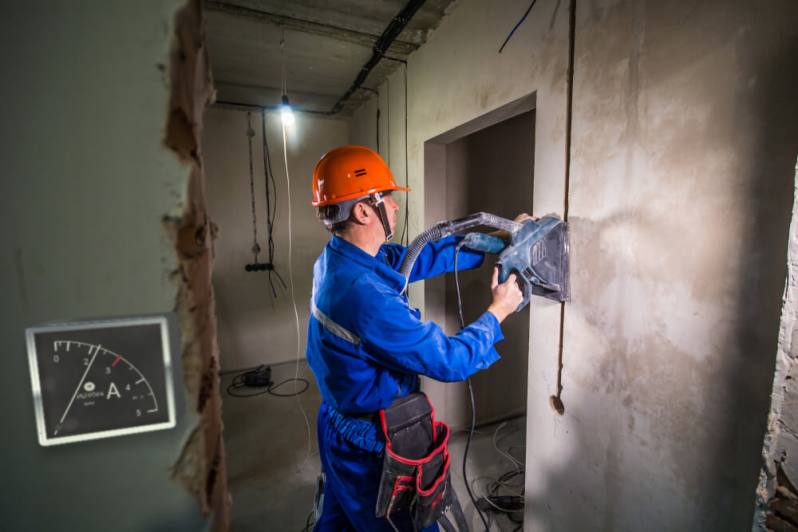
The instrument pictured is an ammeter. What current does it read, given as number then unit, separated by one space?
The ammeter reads 2.25 A
